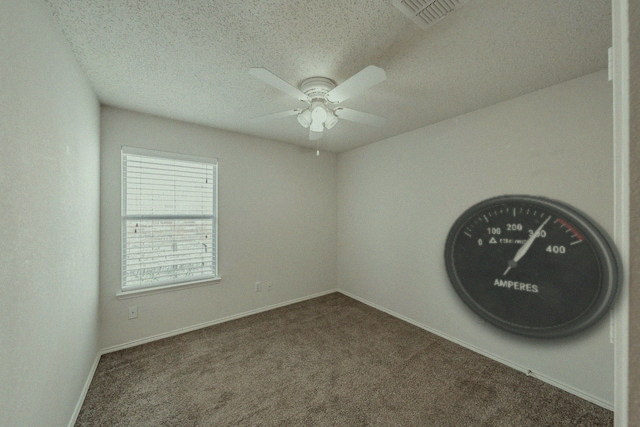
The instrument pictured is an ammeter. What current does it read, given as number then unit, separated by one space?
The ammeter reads 300 A
